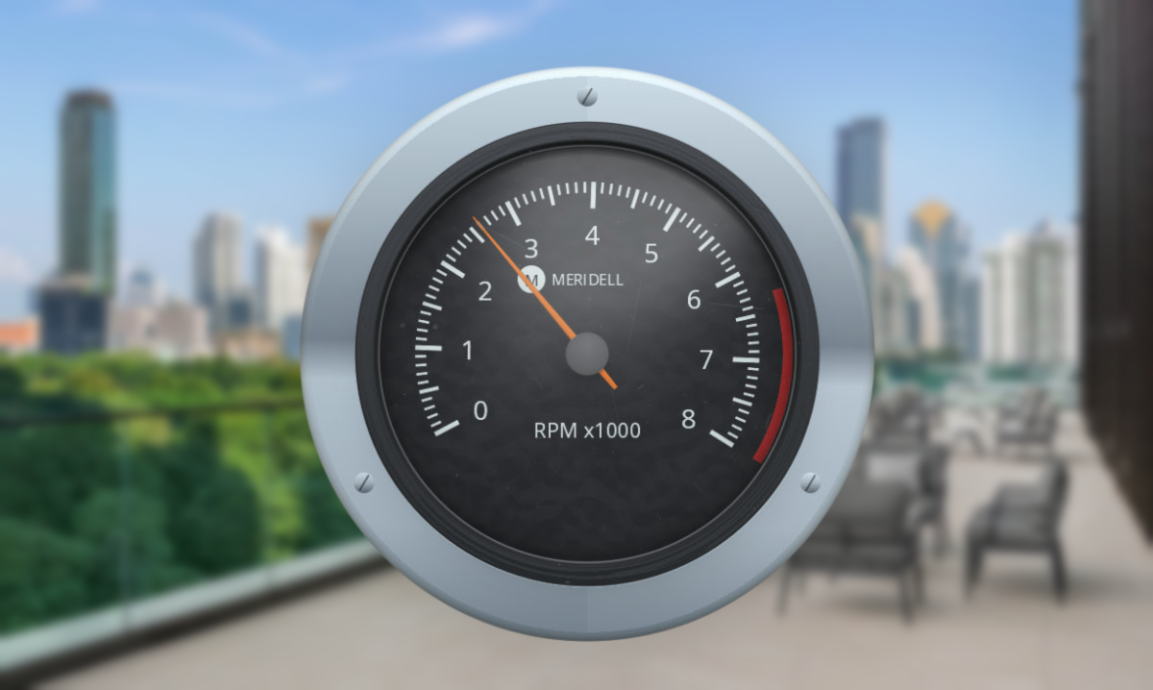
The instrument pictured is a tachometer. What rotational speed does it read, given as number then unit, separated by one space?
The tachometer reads 2600 rpm
